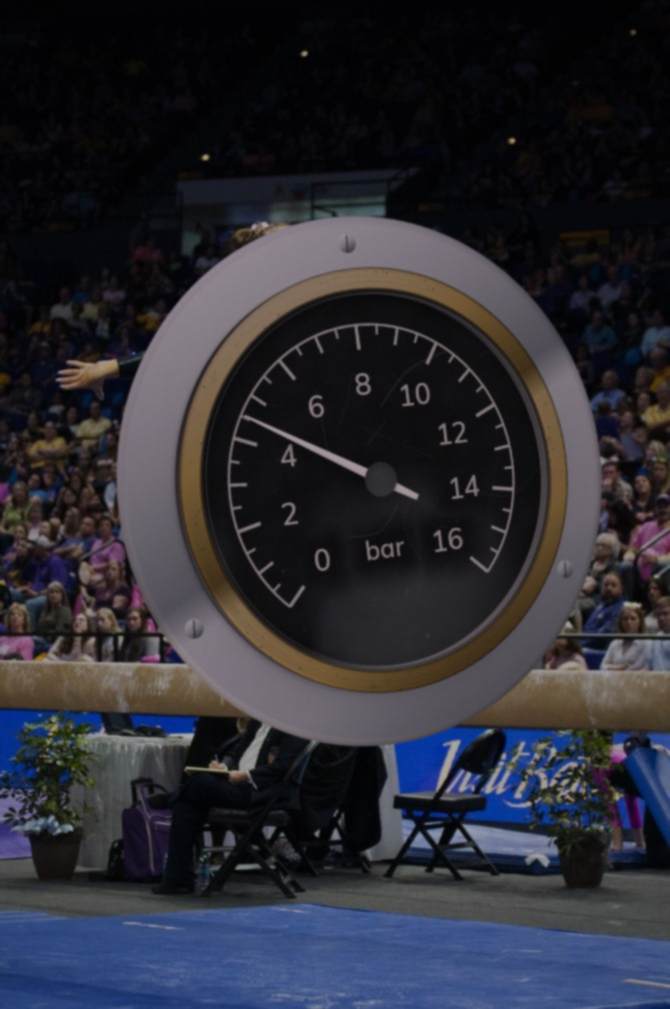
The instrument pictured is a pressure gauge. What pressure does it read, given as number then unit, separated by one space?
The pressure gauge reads 4.5 bar
